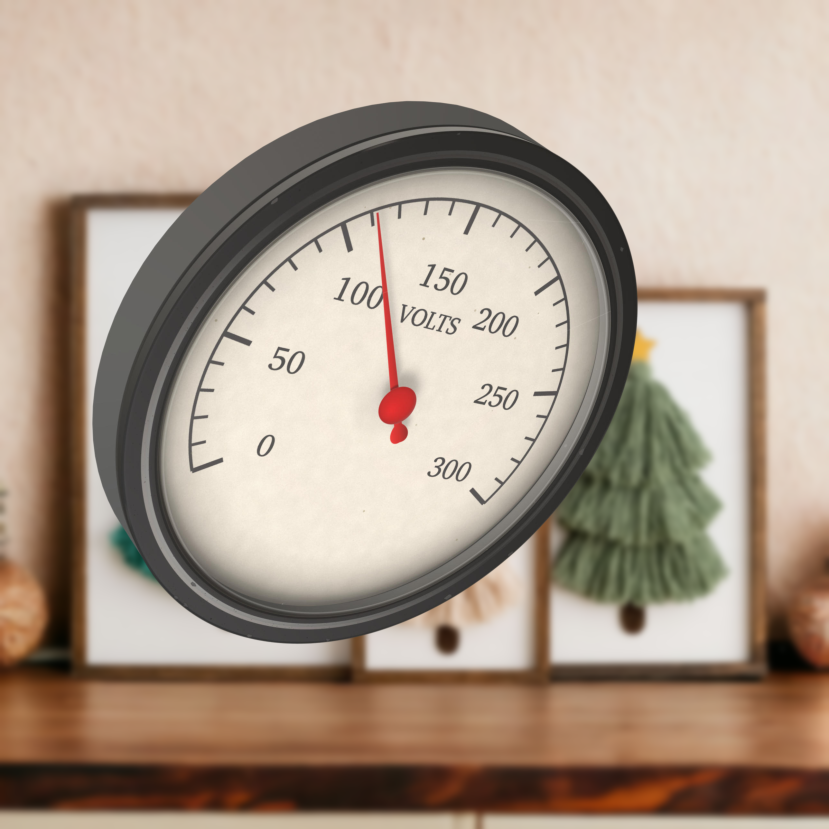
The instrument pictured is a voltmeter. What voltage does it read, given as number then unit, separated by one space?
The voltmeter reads 110 V
